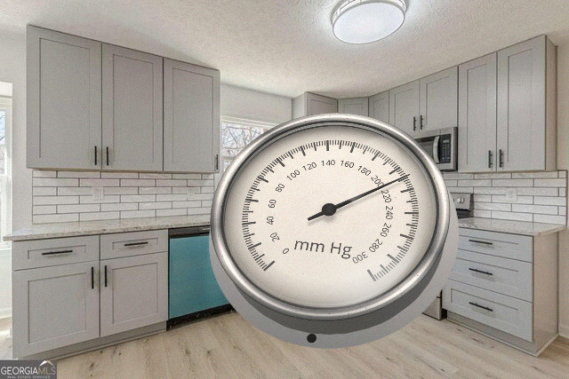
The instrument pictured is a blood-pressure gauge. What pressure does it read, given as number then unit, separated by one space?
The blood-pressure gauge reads 210 mmHg
